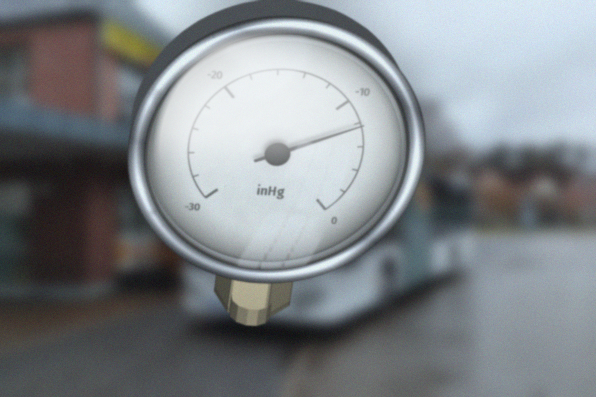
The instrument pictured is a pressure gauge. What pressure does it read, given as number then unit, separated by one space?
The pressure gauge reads -8 inHg
